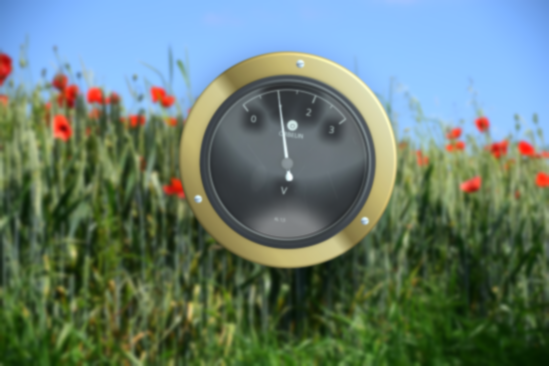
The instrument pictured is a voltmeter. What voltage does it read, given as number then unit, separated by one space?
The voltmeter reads 1 V
